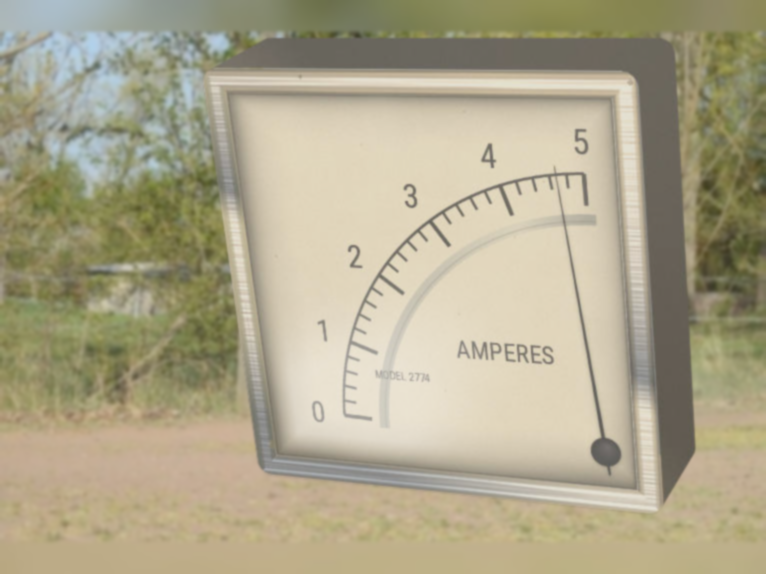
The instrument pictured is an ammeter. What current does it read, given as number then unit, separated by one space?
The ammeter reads 4.7 A
